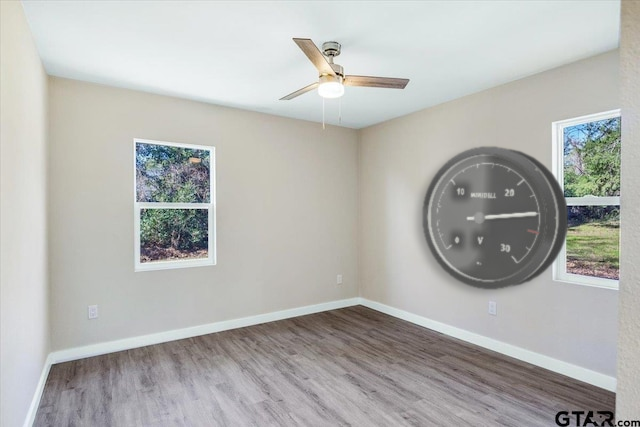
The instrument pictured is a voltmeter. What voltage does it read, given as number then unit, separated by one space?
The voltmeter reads 24 V
